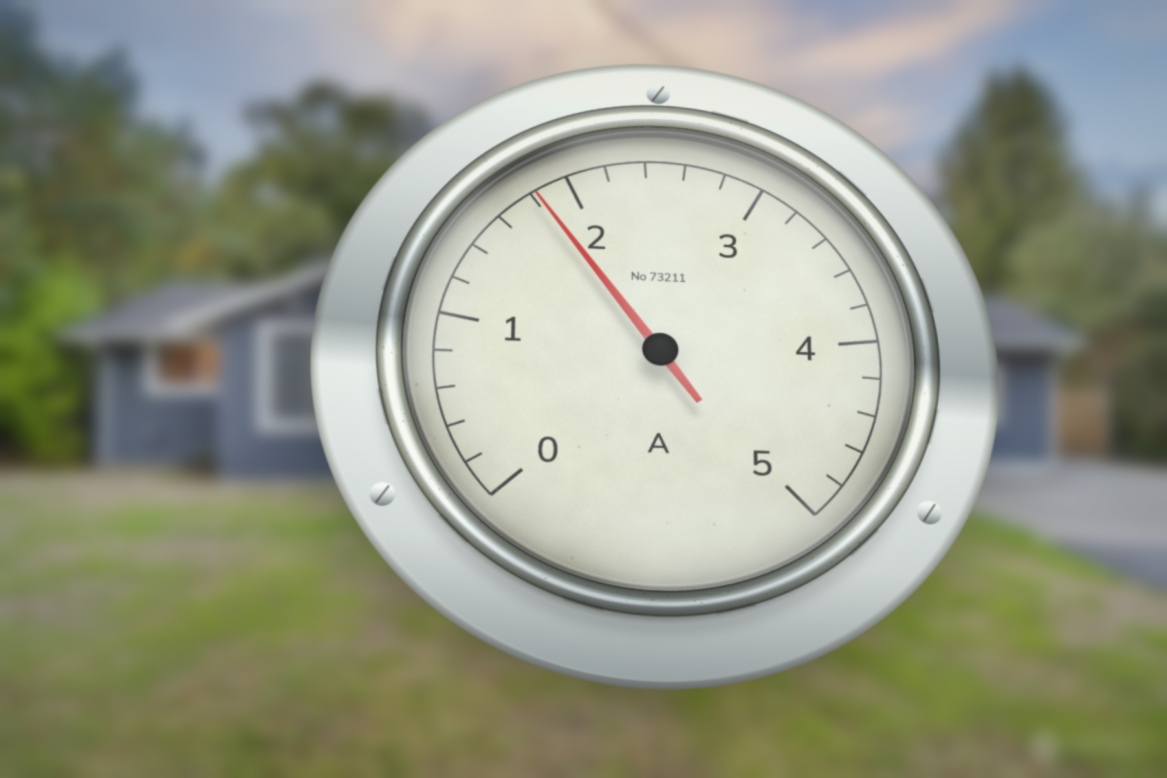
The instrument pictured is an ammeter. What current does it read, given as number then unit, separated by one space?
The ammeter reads 1.8 A
